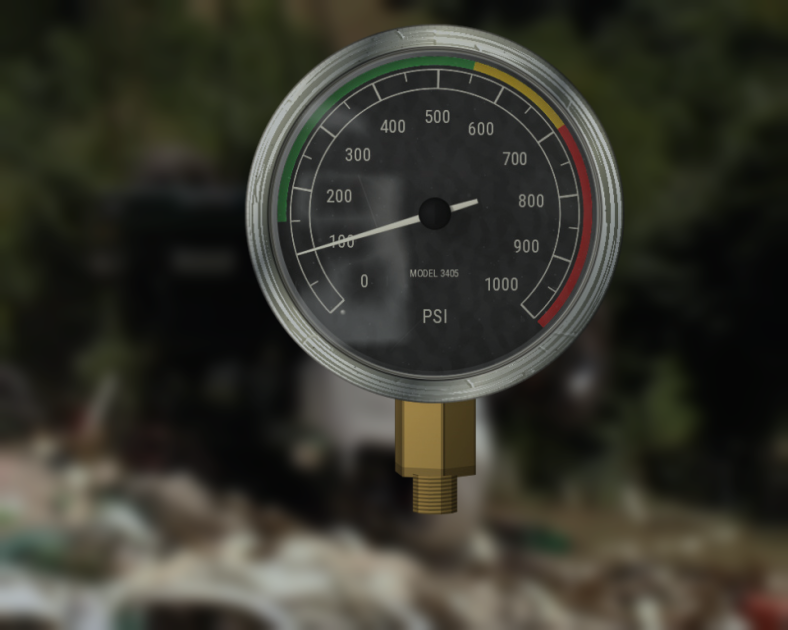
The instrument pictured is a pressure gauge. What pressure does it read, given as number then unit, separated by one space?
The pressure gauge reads 100 psi
